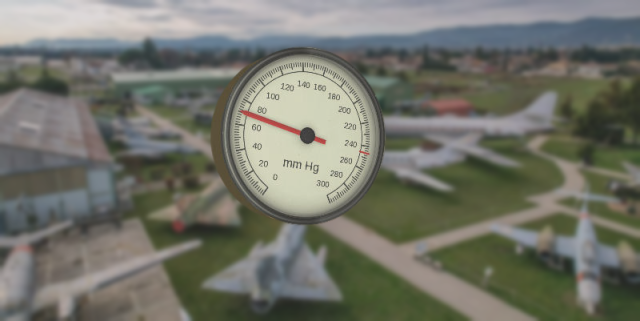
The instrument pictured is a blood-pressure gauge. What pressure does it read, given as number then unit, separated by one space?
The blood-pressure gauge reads 70 mmHg
